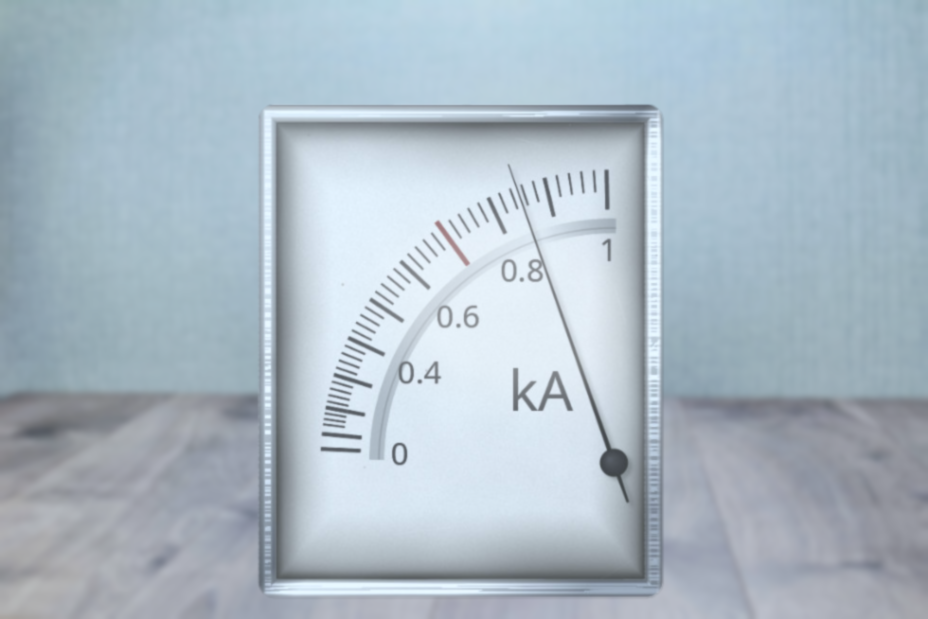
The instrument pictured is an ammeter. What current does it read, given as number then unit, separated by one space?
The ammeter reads 0.85 kA
